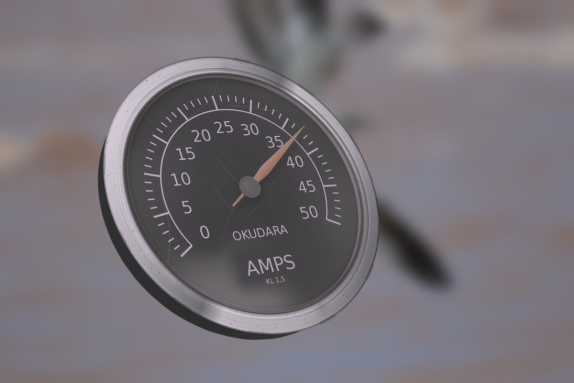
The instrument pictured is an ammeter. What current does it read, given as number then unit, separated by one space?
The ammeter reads 37 A
